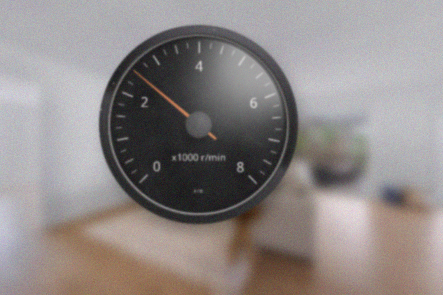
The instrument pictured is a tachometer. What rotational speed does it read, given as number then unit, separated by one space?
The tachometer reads 2500 rpm
